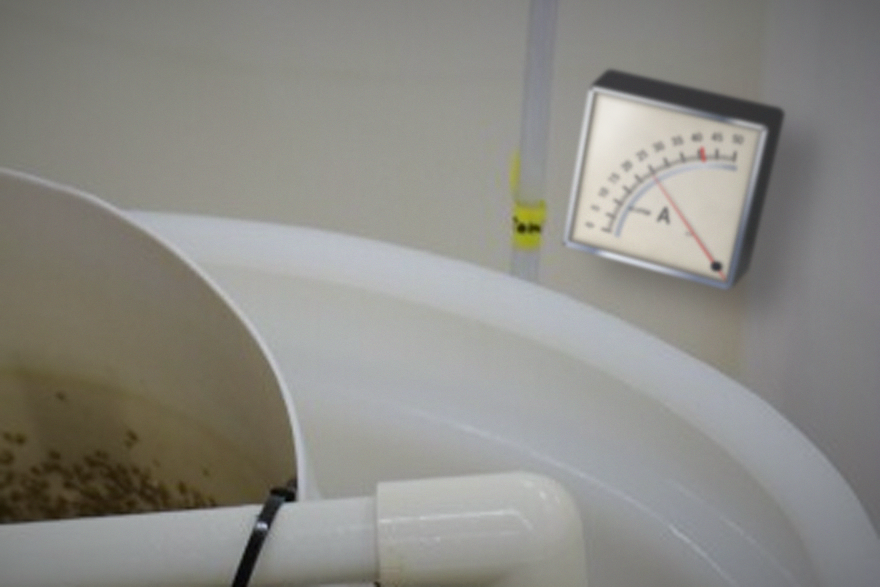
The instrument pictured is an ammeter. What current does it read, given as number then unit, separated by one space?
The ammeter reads 25 A
